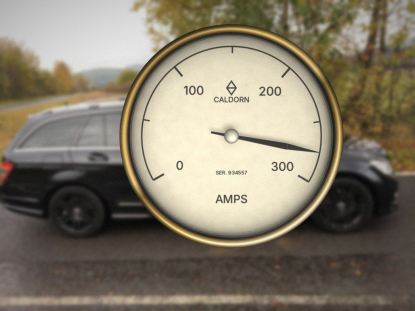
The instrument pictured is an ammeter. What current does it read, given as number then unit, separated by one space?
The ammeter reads 275 A
